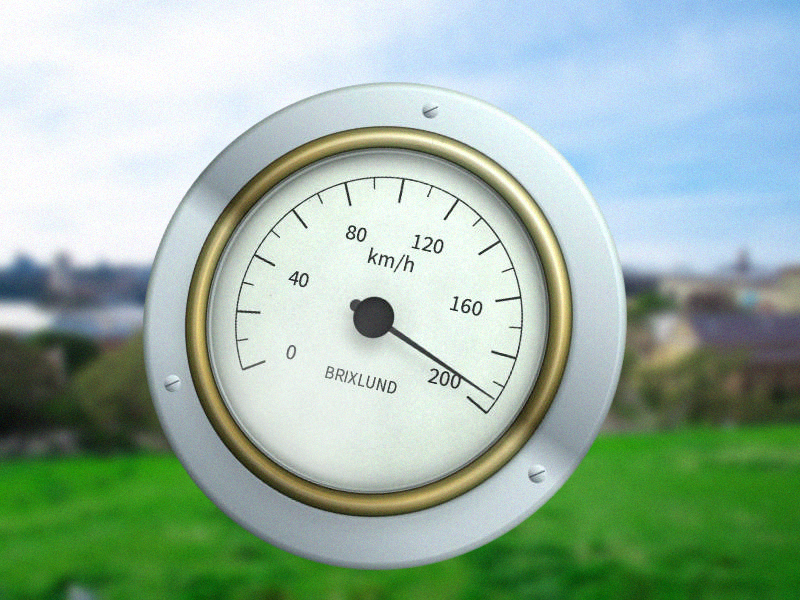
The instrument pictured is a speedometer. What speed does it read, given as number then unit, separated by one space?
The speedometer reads 195 km/h
